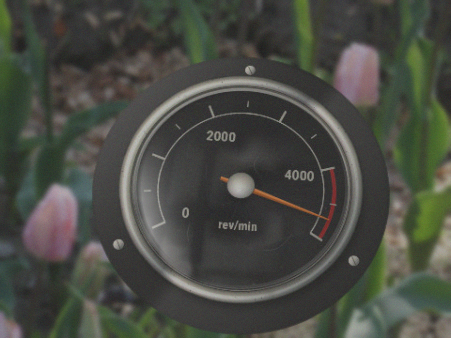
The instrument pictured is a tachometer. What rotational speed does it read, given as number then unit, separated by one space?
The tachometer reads 4750 rpm
